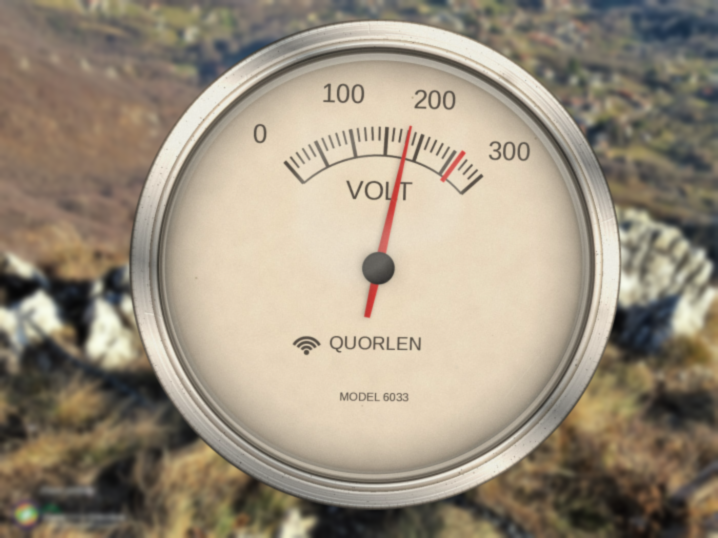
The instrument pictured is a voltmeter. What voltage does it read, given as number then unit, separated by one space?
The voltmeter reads 180 V
